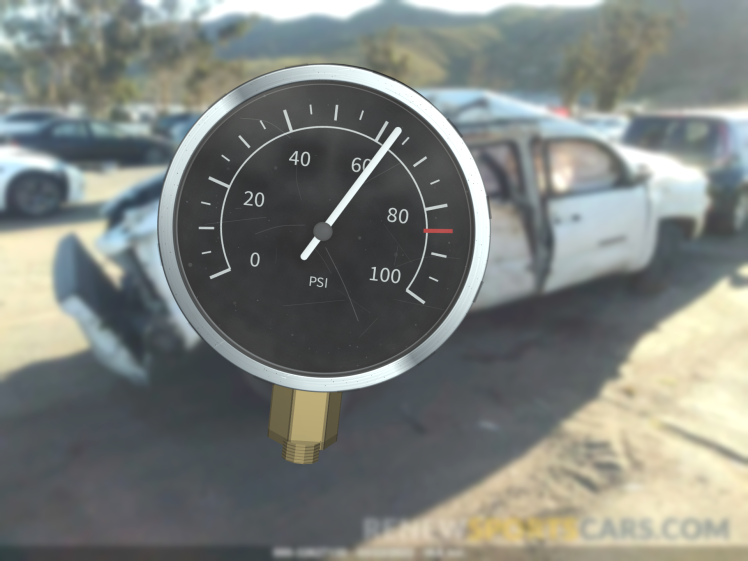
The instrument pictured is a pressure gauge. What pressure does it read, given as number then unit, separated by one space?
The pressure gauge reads 62.5 psi
